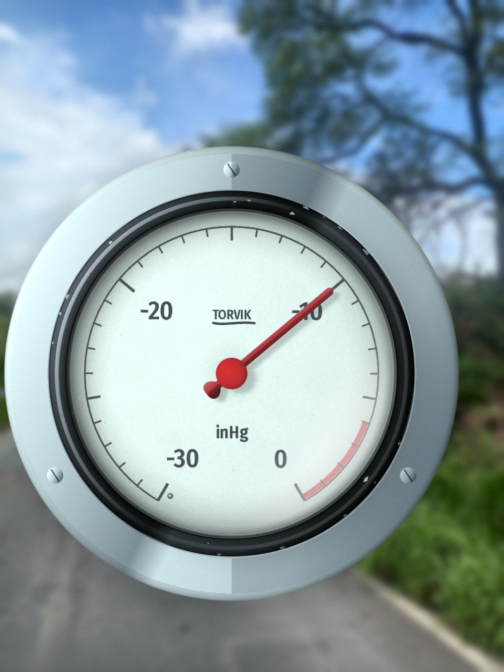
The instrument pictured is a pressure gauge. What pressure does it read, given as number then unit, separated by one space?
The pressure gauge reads -10 inHg
